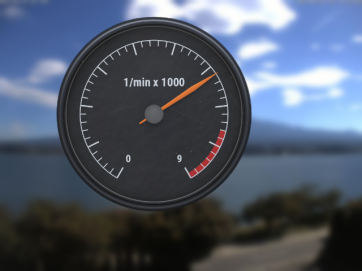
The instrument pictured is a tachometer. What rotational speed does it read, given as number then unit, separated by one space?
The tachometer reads 6200 rpm
